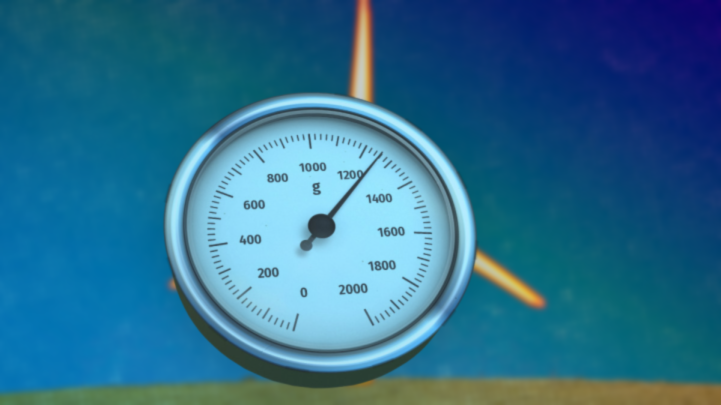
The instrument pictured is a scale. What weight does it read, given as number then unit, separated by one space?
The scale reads 1260 g
